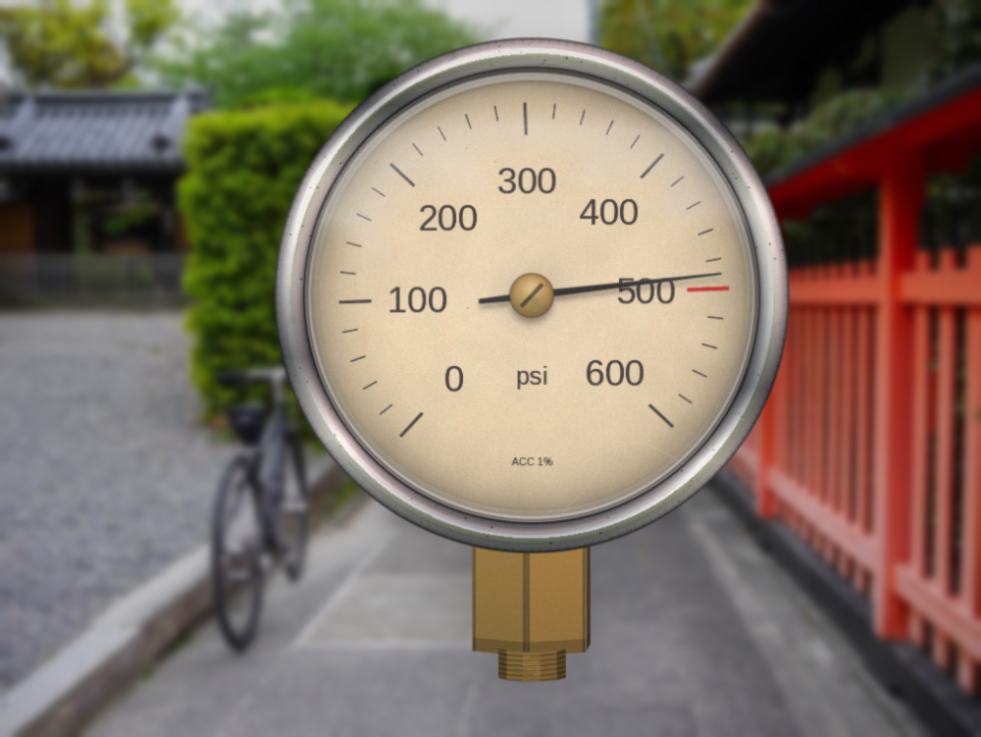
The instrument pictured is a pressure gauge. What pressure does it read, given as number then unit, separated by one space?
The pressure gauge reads 490 psi
